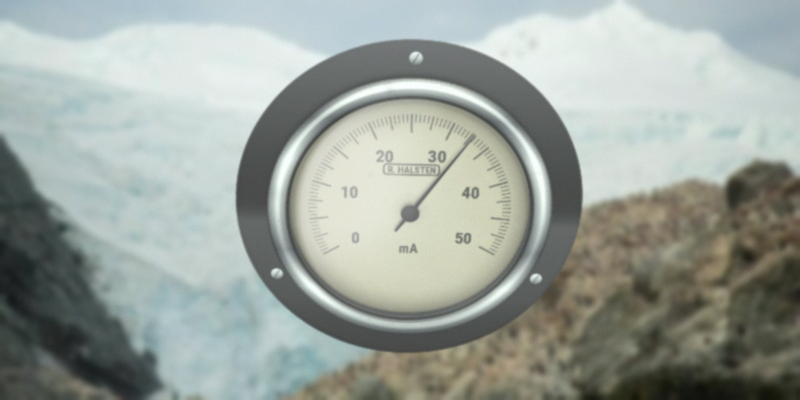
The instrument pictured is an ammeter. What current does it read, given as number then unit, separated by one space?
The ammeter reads 32.5 mA
